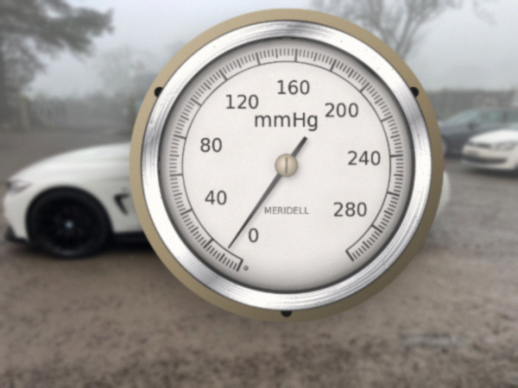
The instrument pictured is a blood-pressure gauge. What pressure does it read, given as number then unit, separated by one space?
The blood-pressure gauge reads 10 mmHg
